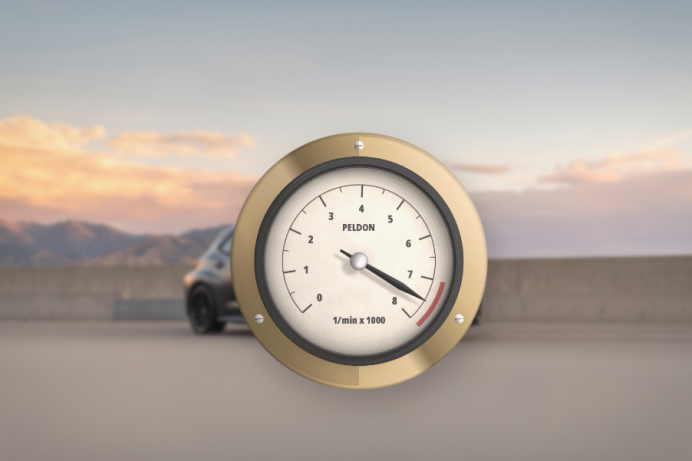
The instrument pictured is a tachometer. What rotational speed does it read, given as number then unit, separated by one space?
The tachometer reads 7500 rpm
